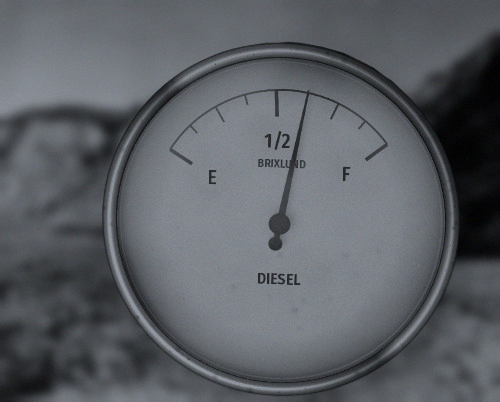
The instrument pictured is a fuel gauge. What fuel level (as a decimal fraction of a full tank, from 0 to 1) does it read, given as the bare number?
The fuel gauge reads 0.625
